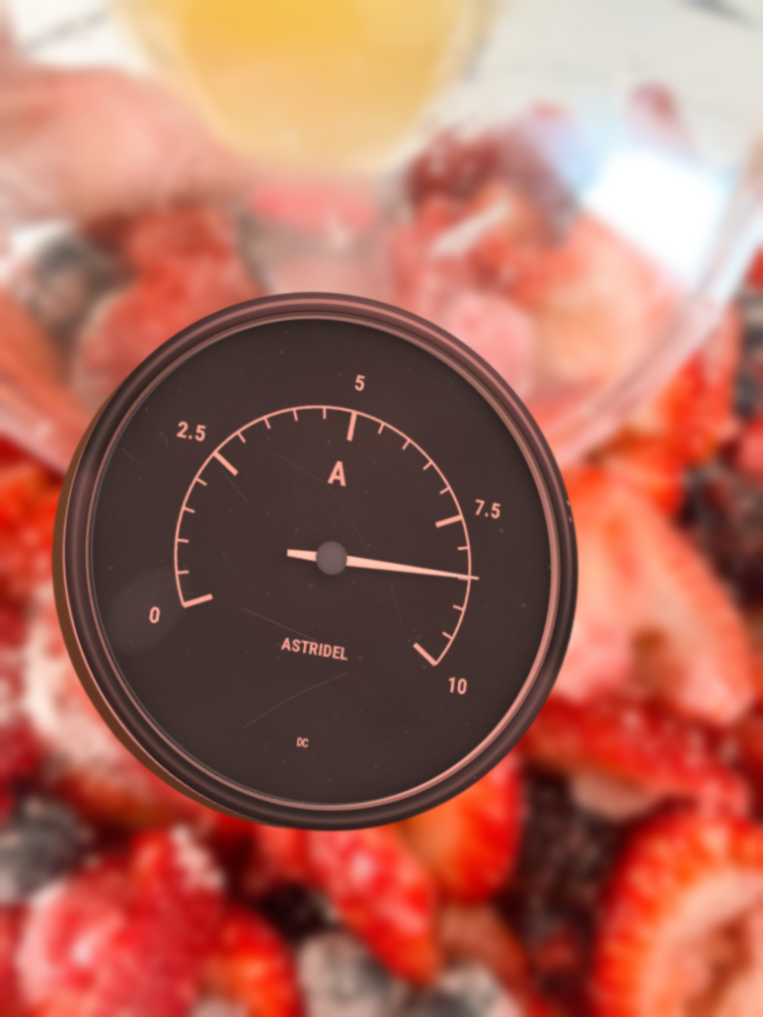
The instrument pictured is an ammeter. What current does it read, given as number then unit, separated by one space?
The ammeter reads 8.5 A
